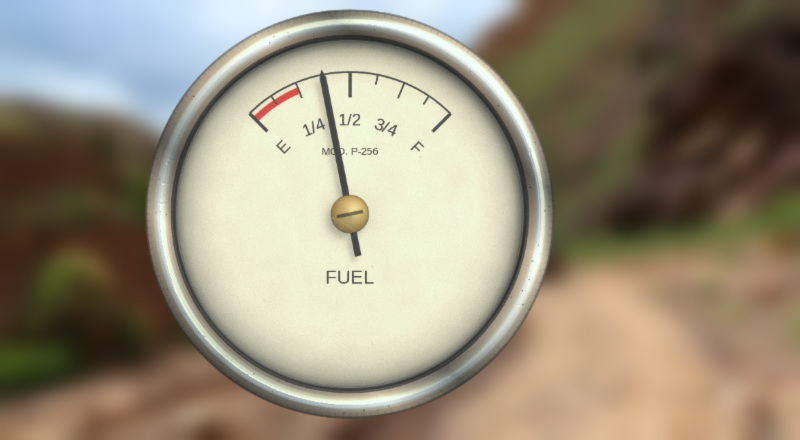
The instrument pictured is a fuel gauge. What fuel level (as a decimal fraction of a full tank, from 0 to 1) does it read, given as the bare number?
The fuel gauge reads 0.375
